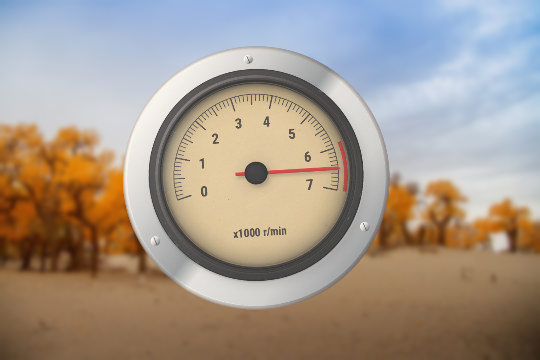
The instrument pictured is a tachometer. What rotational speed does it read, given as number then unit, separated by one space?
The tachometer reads 6500 rpm
